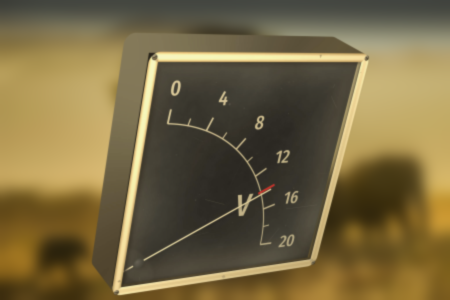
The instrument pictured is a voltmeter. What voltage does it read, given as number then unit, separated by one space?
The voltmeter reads 14 V
